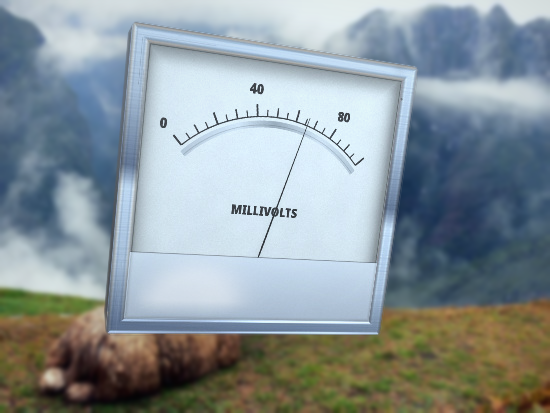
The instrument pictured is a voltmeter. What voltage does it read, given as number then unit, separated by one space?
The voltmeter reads 65 mV
